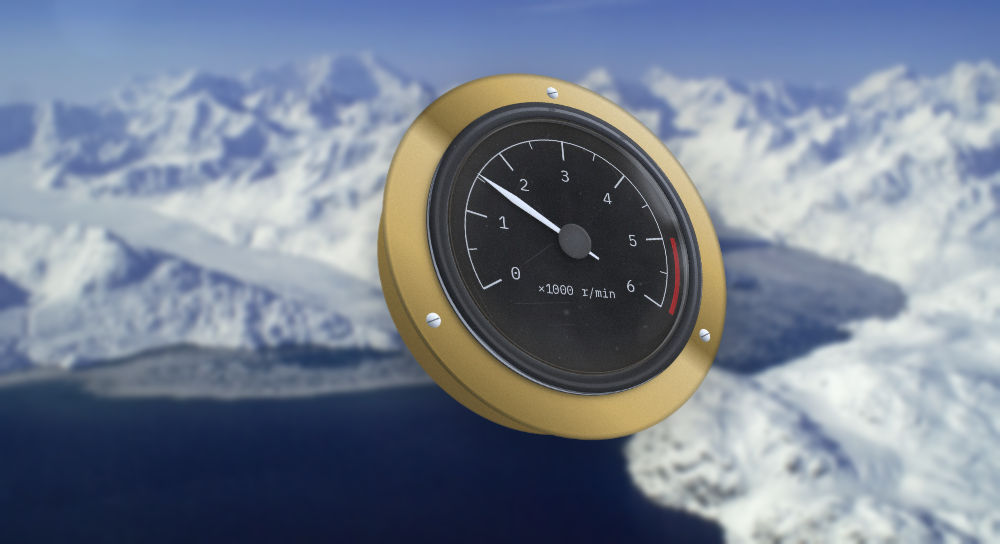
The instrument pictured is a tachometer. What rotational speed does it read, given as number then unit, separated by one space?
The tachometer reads 1500 rpm
